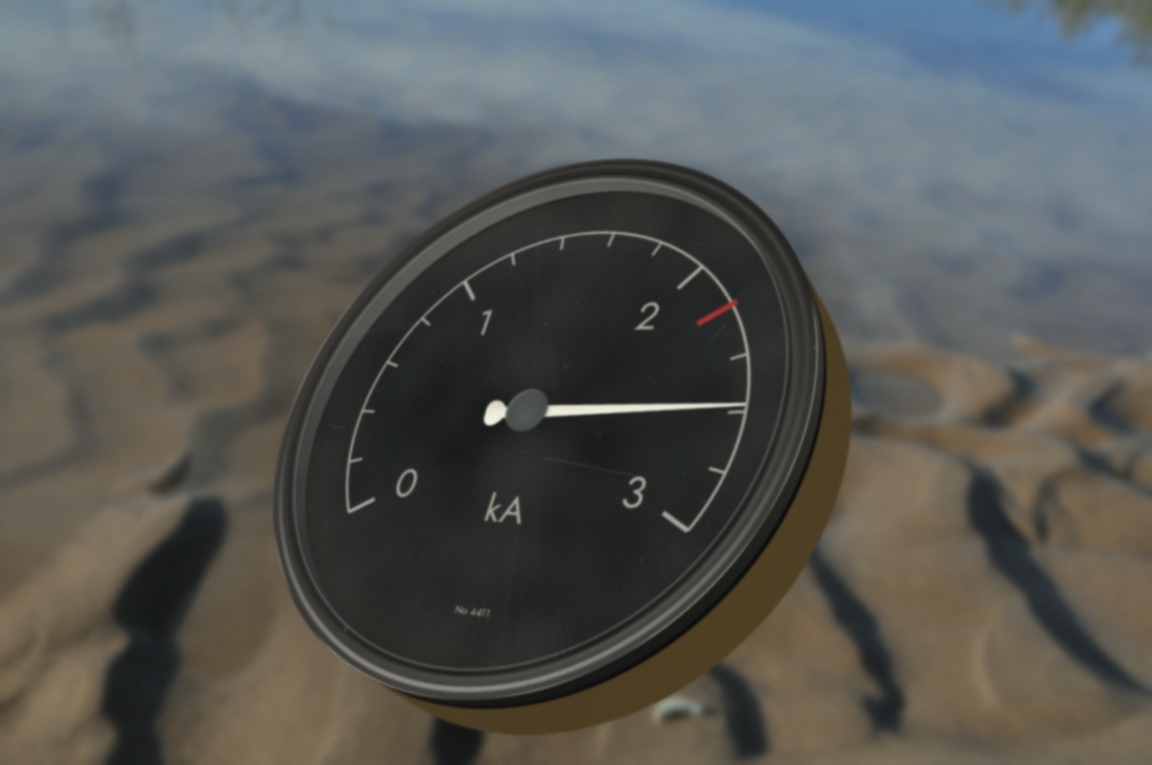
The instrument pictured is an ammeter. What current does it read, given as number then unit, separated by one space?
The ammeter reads 2.6 kA
